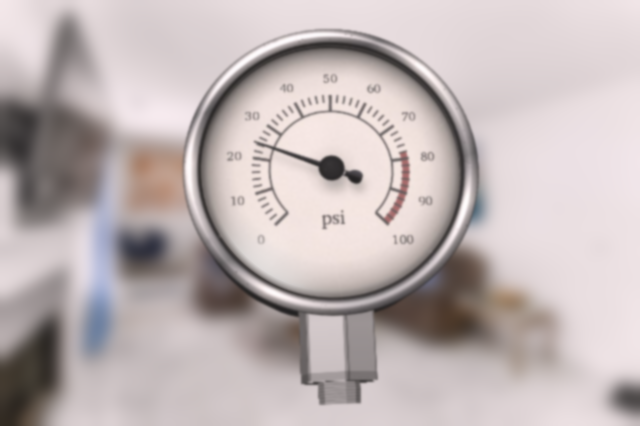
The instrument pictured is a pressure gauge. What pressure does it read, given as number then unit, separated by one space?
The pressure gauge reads 24 psi
